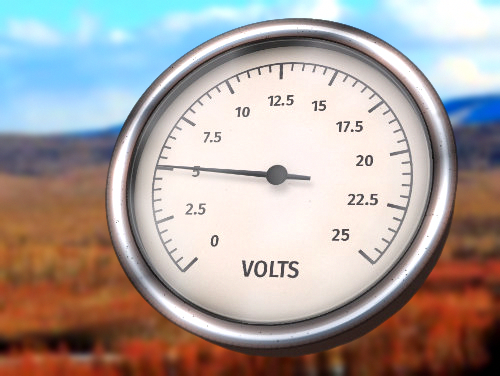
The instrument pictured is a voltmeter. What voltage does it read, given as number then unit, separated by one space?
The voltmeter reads 5 V
